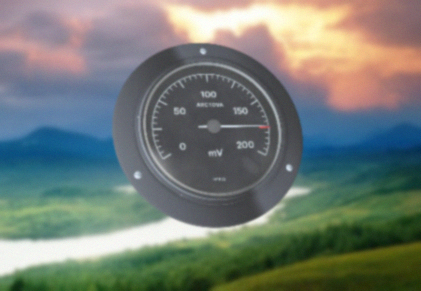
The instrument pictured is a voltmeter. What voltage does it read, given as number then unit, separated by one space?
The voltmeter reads 175 mV
